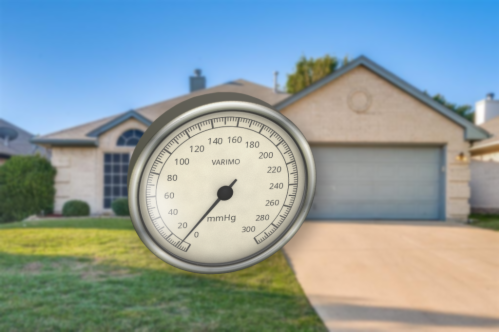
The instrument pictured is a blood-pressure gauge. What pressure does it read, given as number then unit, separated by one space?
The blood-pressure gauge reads 10 mmHg
